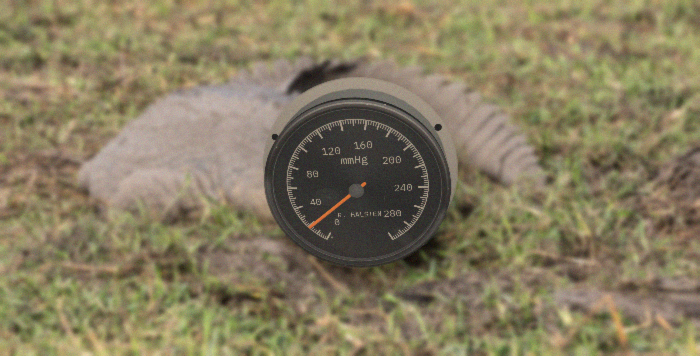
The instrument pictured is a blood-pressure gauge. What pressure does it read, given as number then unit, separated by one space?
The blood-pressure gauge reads 20 mmHg
